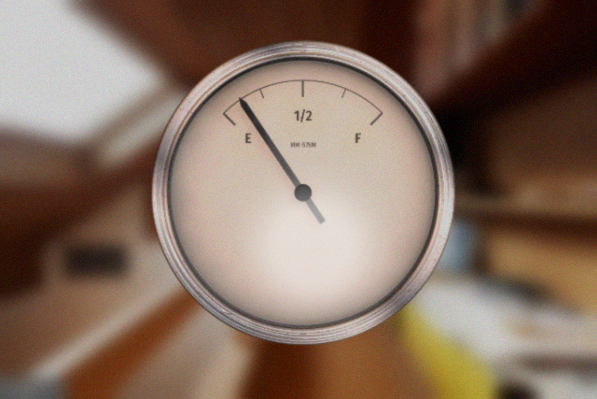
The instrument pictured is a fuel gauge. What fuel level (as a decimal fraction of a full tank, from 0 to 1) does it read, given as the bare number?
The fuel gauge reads 0.125
